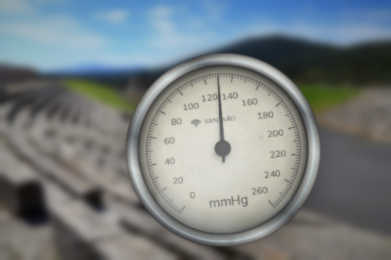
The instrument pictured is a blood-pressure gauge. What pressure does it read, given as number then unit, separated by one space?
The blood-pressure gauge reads 130 mmHg
